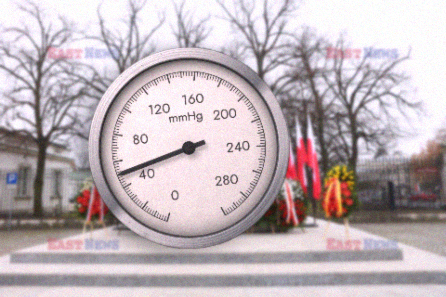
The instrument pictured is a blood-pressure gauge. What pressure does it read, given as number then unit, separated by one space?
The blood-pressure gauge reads 50 mmHg
